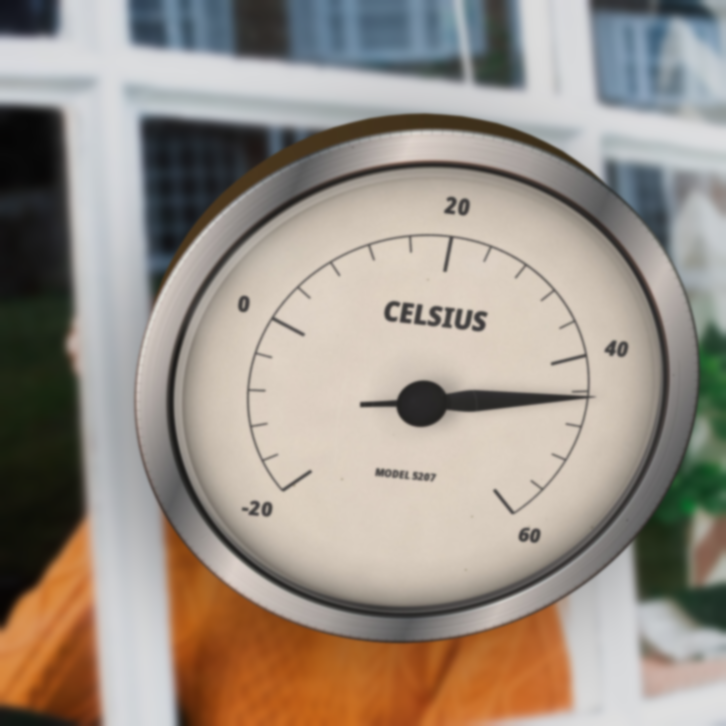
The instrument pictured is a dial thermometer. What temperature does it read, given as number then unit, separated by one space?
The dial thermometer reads 44 °C
